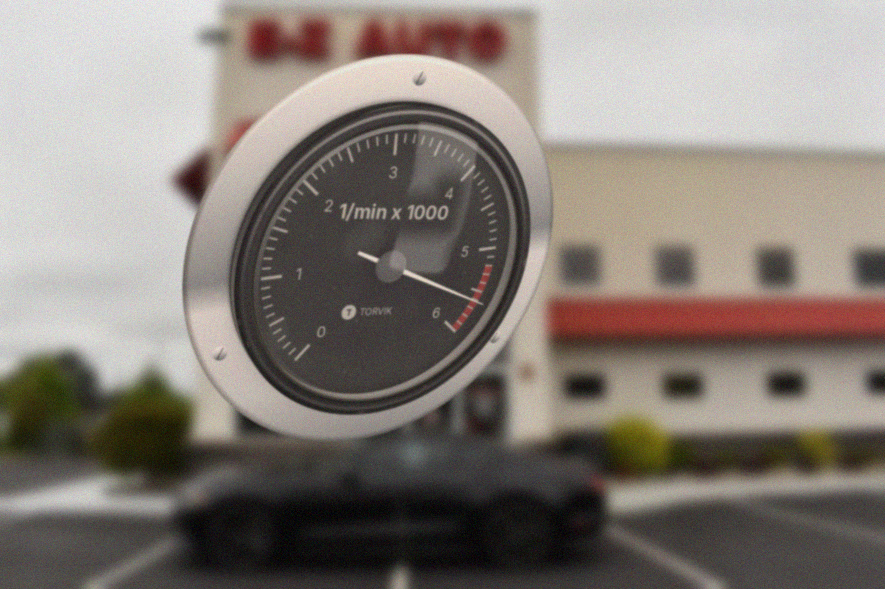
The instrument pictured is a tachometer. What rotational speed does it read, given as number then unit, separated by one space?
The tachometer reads 5600 rpm
